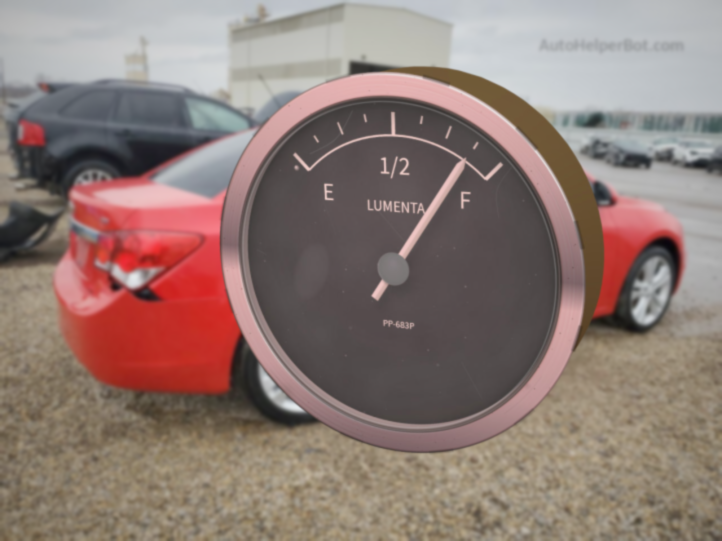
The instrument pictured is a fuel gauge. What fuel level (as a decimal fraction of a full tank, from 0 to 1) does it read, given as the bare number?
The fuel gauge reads 0.875
